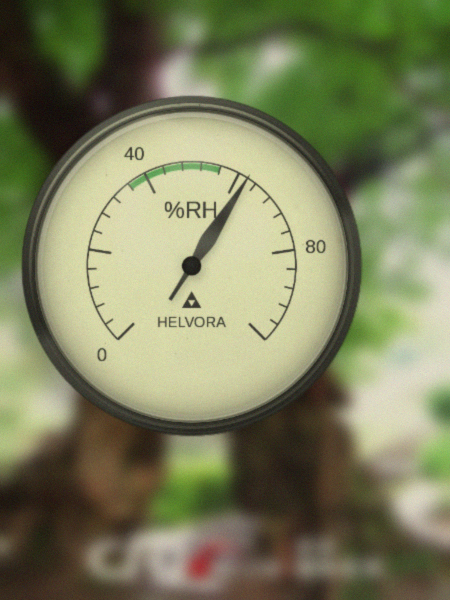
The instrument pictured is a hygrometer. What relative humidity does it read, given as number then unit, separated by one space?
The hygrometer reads 62 %
